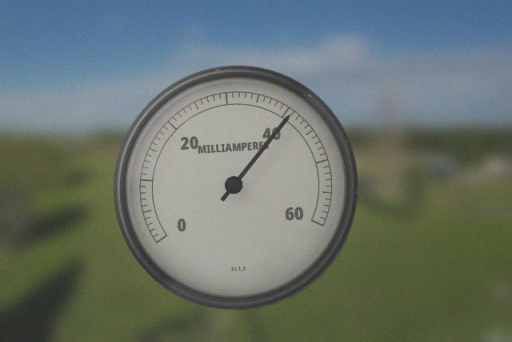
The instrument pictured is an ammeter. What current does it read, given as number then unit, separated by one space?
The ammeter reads 41 mA
